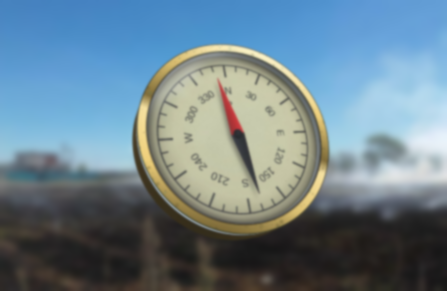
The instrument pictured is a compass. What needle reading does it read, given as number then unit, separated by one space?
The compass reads 350 °
